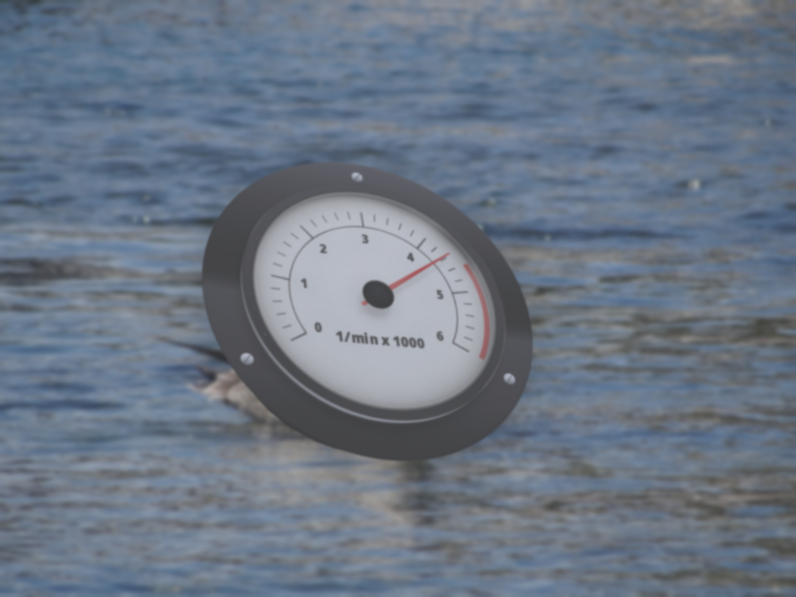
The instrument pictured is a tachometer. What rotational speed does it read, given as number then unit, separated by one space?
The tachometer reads 4400 rpm
